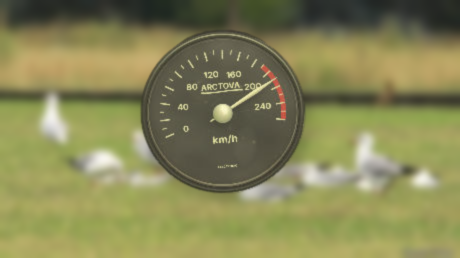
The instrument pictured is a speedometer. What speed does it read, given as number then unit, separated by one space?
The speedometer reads 210 km/h
